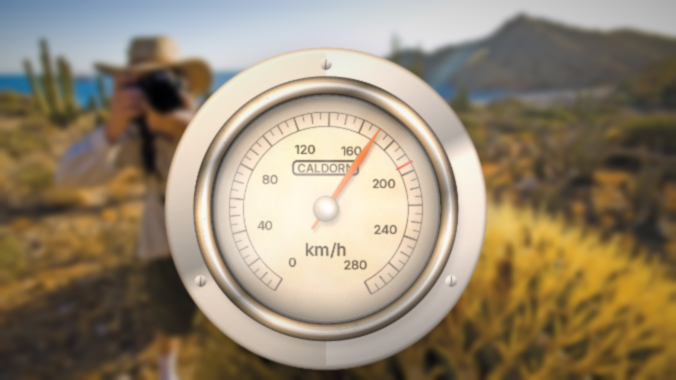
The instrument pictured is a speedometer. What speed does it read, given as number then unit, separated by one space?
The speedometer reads 170 km/h
